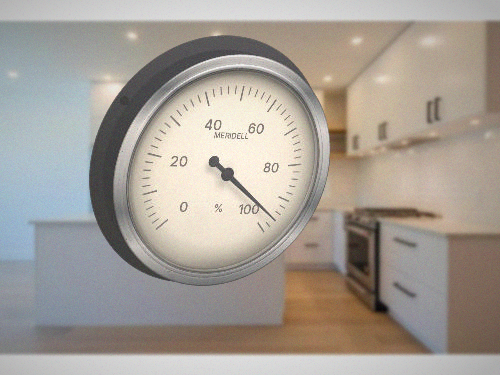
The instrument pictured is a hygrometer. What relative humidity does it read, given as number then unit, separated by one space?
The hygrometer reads 96 %
